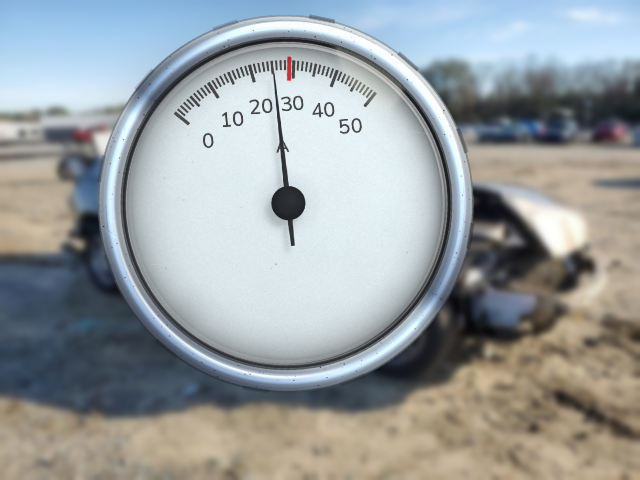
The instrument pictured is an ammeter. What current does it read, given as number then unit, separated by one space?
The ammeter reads 25 A
